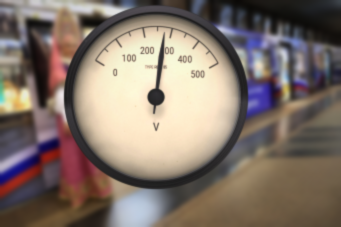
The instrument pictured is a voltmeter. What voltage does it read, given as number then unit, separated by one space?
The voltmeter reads 275 V
